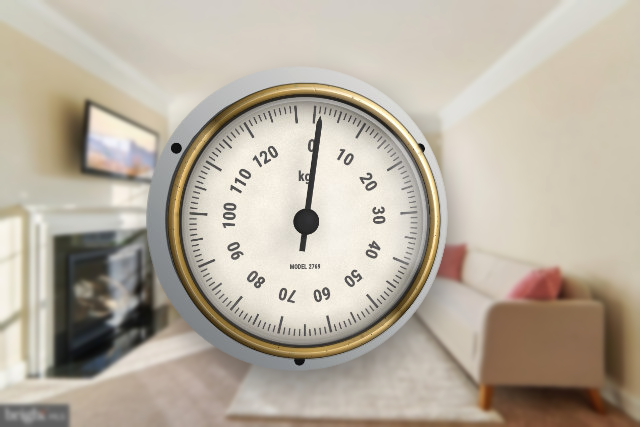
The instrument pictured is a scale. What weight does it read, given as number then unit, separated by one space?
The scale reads 1 kg
